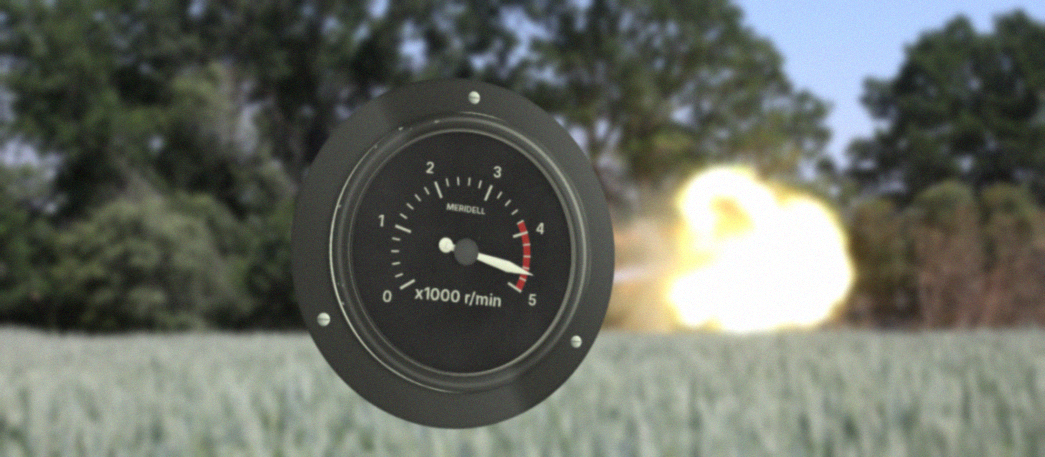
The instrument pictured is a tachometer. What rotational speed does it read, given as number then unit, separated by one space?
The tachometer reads 4700 rpm
